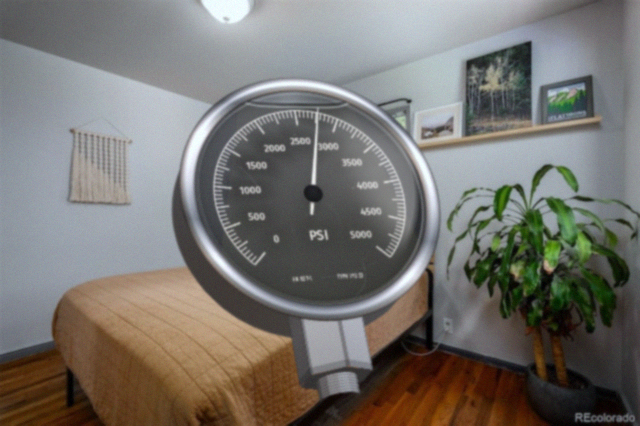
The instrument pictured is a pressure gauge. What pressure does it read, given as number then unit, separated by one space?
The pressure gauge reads 2750 psi
